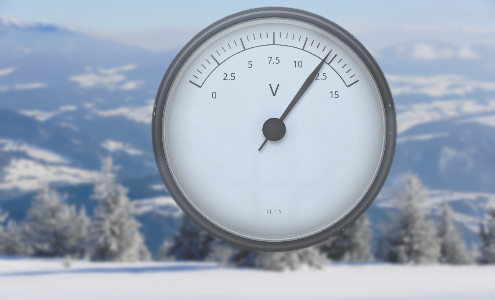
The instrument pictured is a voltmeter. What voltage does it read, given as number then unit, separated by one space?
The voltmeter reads 12 V
